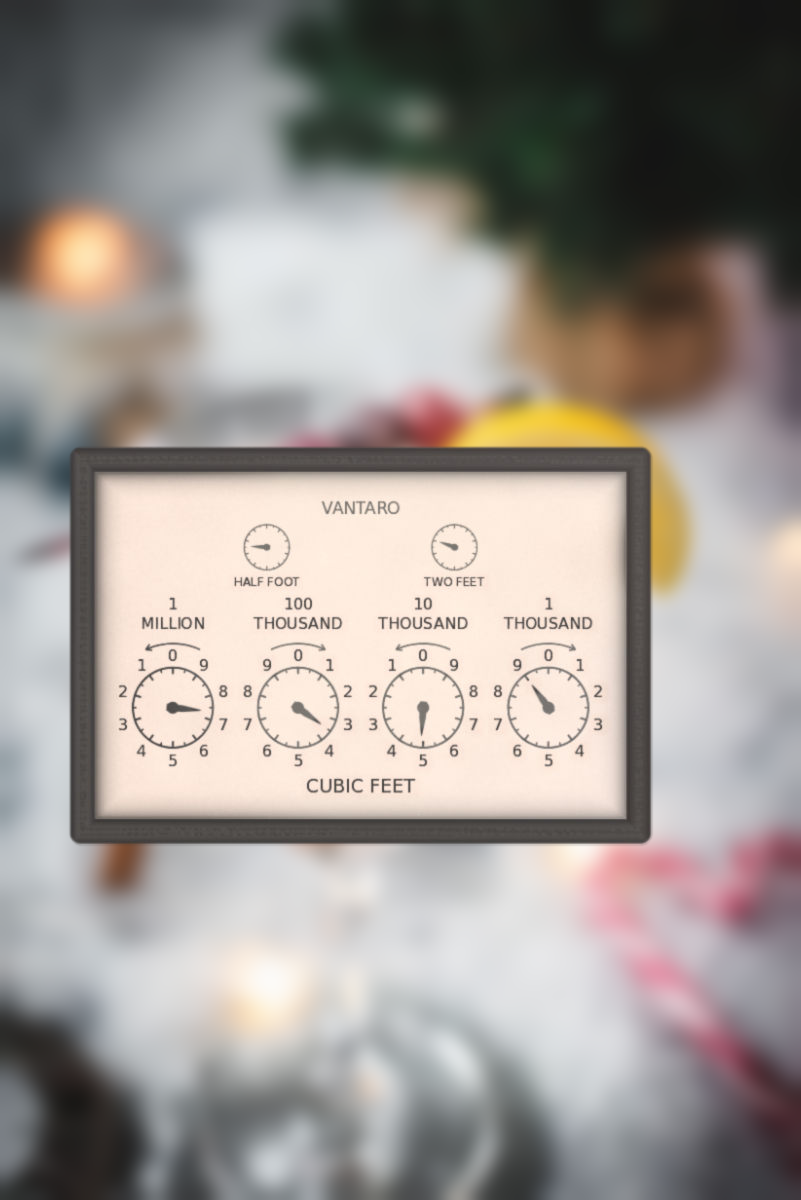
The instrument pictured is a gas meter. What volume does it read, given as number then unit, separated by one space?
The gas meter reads 734900 ft³
